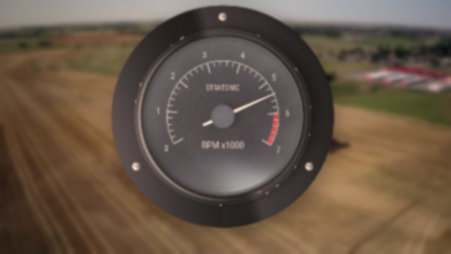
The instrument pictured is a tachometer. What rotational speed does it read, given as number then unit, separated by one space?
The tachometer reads 5400 rpm
